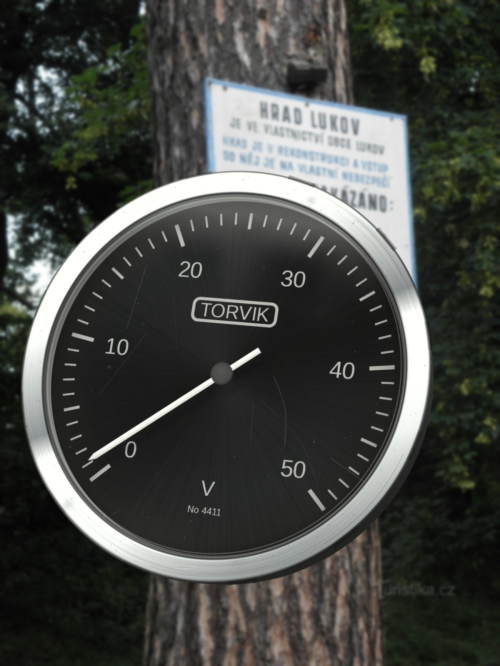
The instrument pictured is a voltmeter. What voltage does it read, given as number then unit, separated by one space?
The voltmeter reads 1 V
